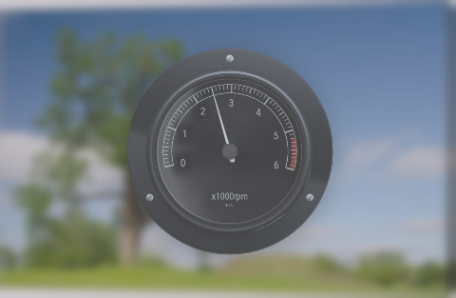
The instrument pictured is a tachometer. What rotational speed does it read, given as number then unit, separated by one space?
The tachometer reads 2500 rpm
